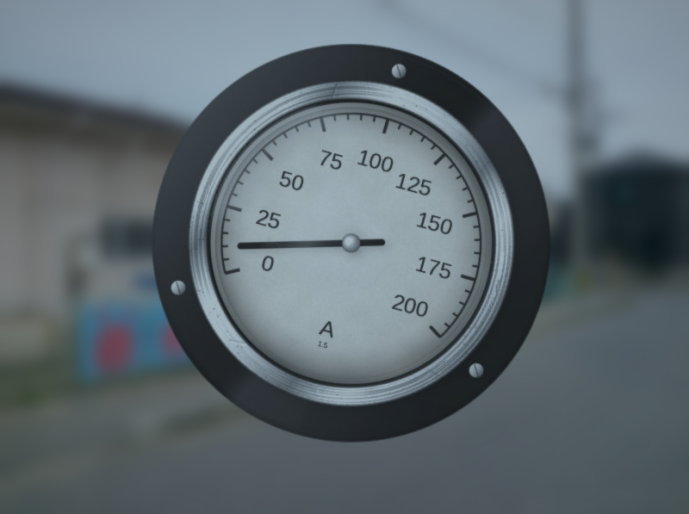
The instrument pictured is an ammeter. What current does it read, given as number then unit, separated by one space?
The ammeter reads 10 A
